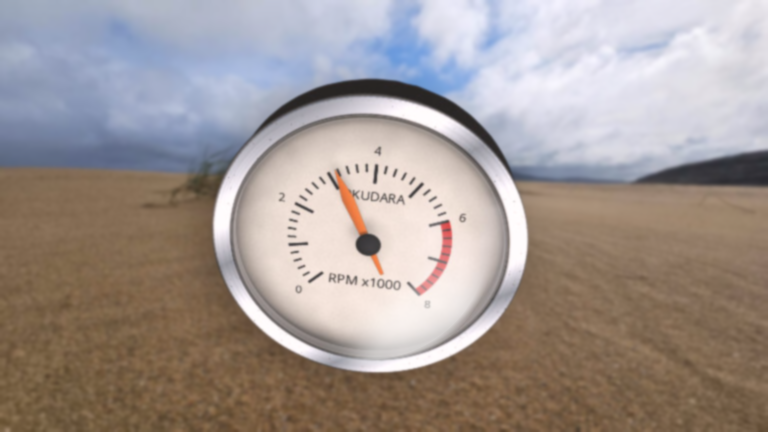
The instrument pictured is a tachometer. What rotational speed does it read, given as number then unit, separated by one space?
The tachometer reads 3200 rpm
